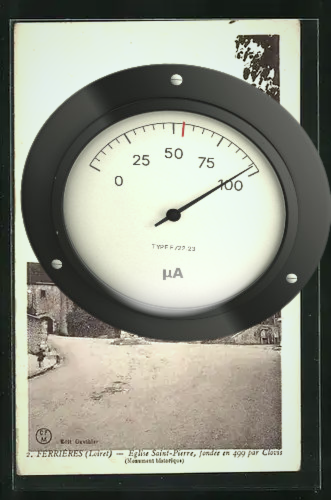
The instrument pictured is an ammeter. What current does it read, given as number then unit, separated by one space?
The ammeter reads 95 µA
